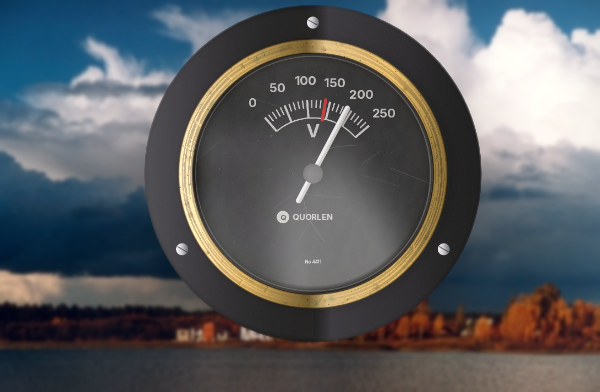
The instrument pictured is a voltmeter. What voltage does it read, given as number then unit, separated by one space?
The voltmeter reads 190 V
